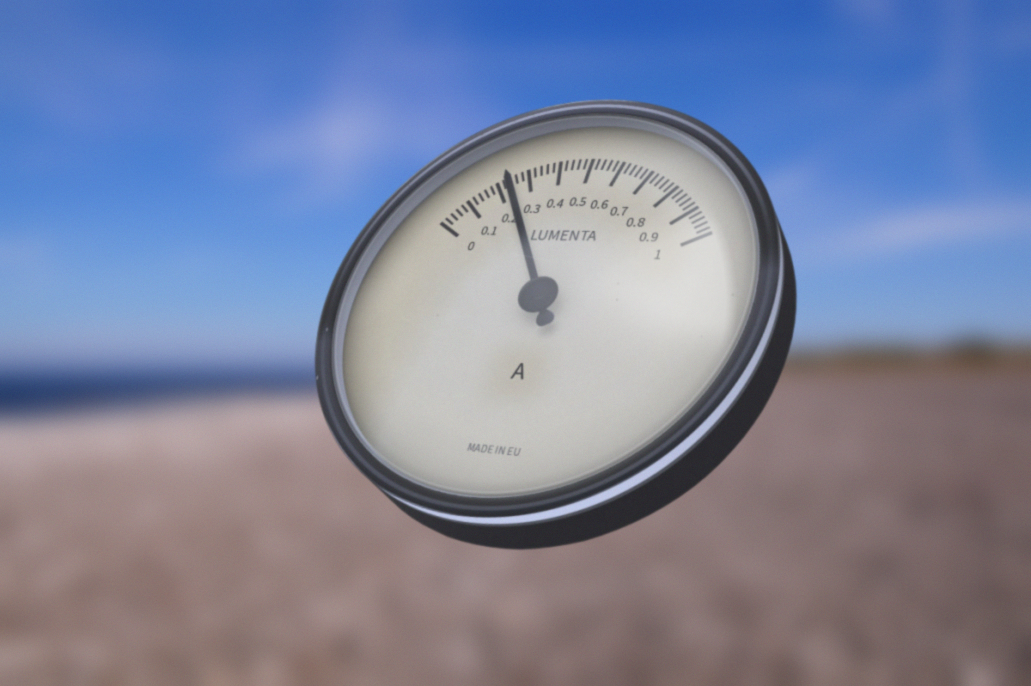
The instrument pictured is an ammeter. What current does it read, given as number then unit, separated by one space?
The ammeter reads 0.24 A
